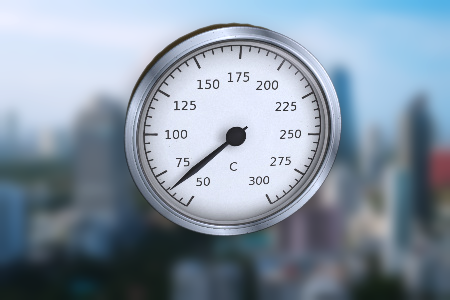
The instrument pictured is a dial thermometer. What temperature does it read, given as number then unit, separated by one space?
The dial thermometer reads 65 °C
